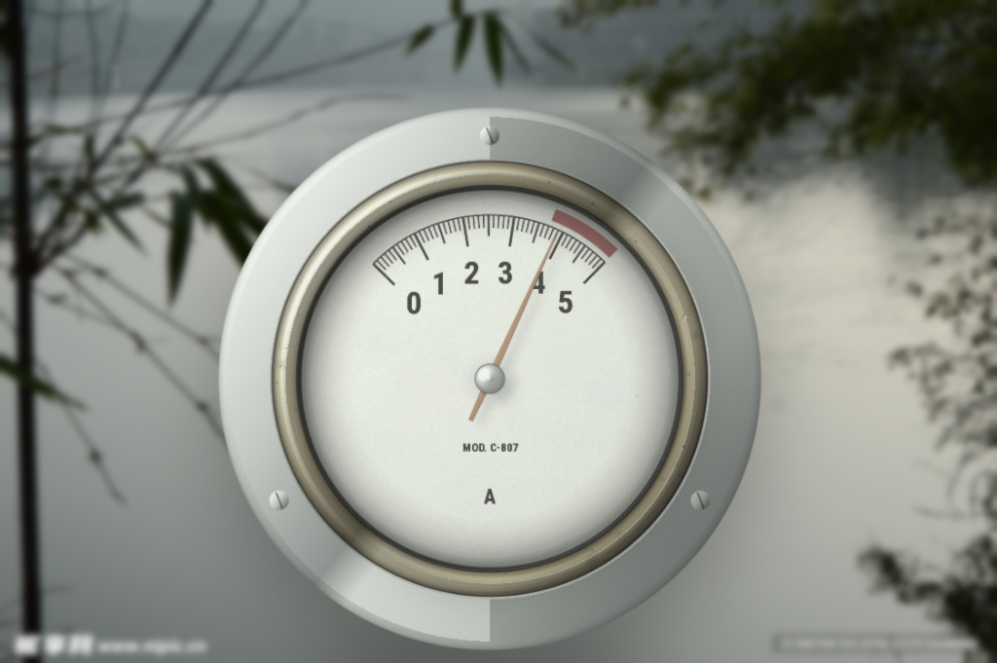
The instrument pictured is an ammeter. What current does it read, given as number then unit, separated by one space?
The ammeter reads 3.9 A
